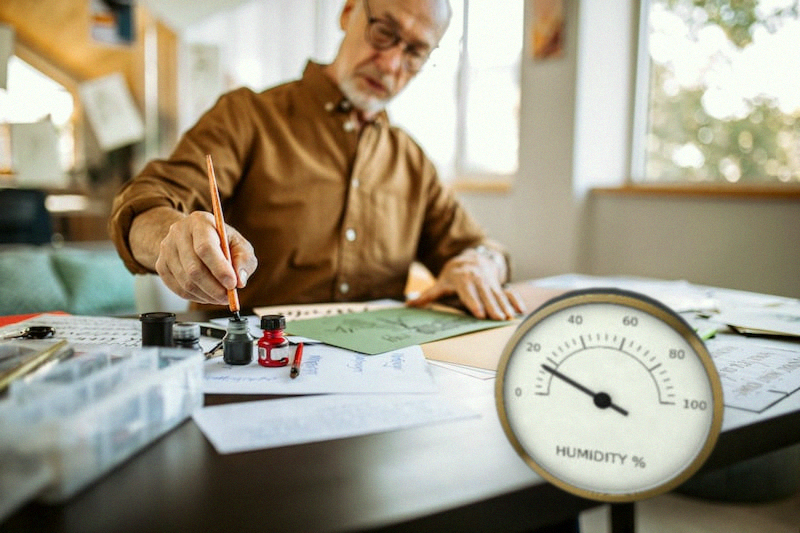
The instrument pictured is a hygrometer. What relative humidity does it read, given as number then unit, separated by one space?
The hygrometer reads 16 %
